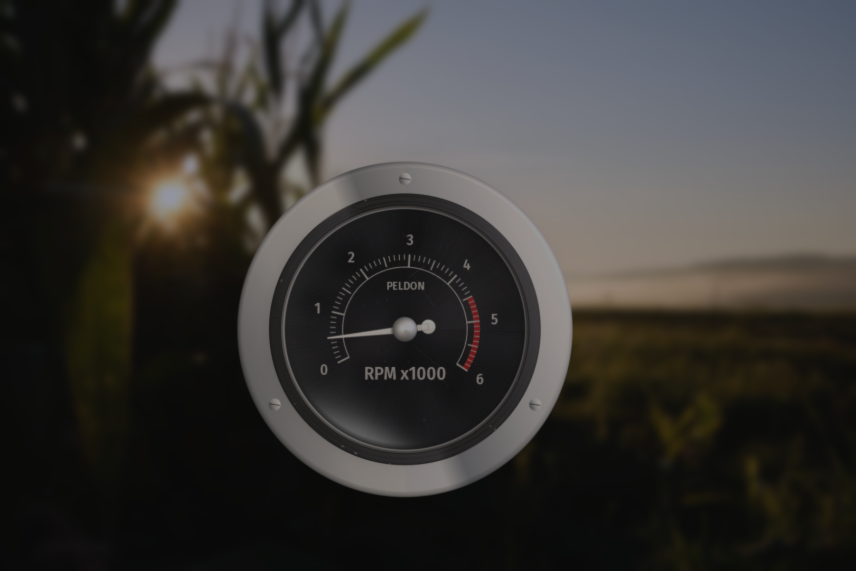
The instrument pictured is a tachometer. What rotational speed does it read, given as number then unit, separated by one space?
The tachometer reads 500 rpm
